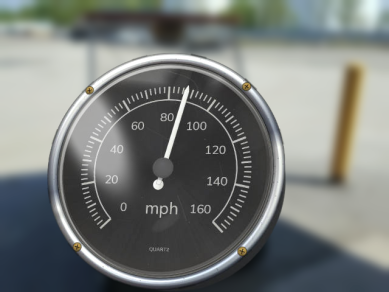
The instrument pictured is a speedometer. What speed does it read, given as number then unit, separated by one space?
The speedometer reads 88 mph
